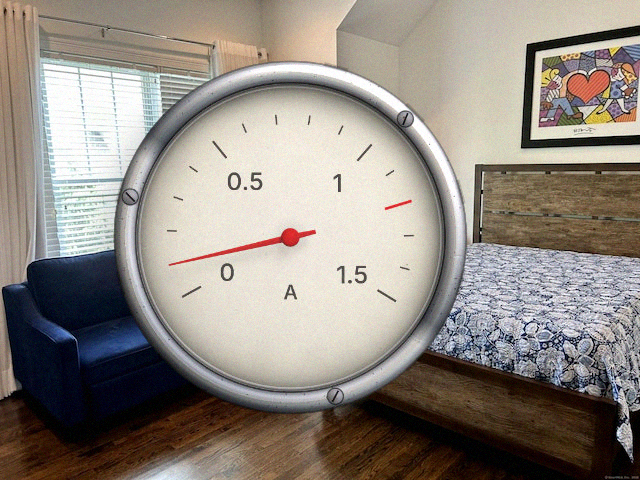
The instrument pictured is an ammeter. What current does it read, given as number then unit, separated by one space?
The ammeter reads 0.1 A
